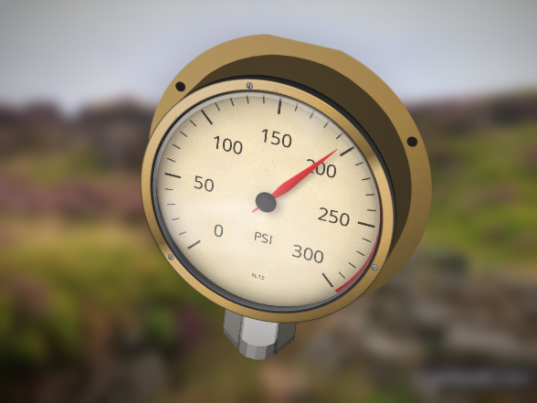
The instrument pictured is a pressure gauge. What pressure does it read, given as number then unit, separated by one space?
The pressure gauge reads 195 psi
